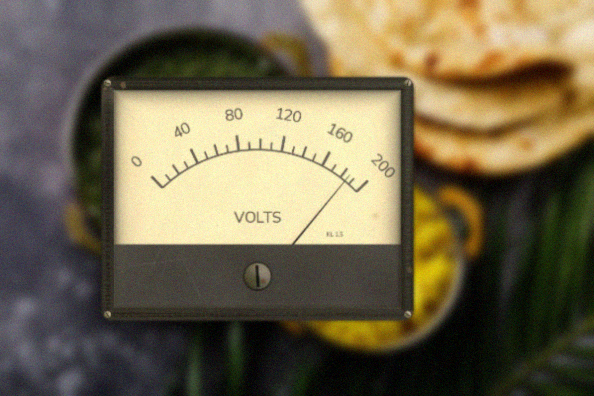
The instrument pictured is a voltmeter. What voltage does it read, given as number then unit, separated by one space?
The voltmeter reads 185 V
